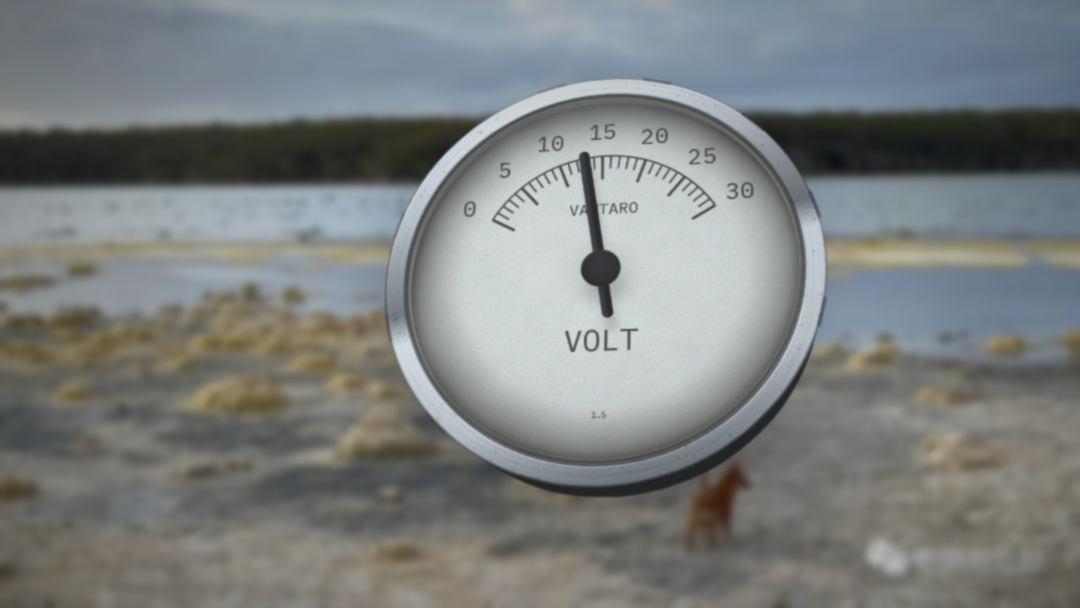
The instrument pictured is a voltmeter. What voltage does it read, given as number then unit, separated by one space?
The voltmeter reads 13 V
